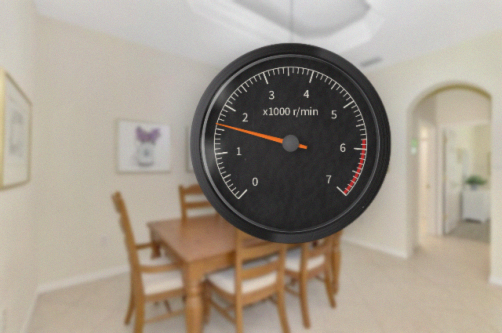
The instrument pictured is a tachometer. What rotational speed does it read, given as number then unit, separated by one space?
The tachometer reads 1600 rpm
